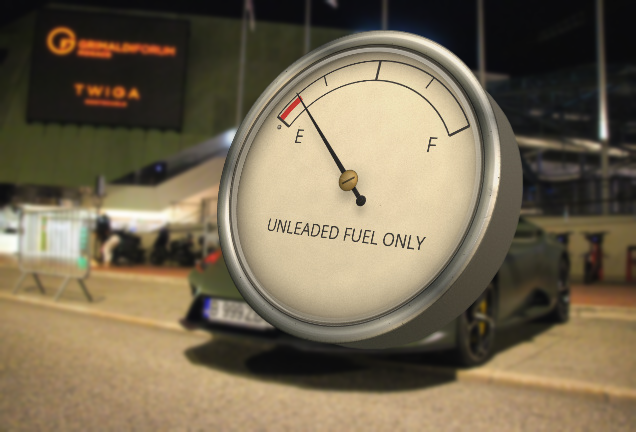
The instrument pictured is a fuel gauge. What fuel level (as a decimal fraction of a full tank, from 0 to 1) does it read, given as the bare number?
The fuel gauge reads 0.125
